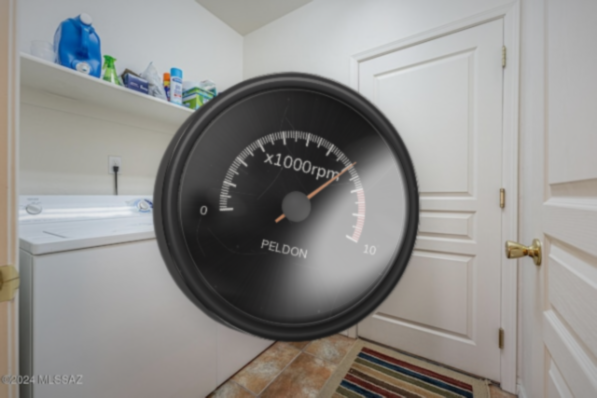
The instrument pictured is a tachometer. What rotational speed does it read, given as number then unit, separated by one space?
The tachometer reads 7000 rpm
